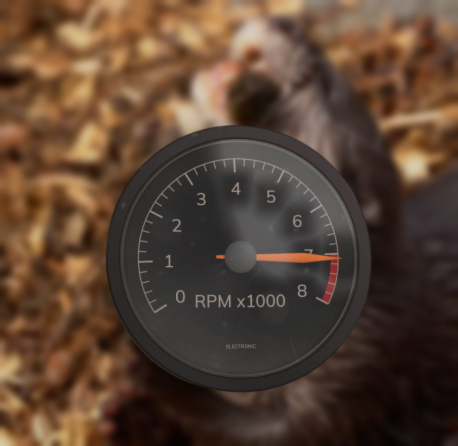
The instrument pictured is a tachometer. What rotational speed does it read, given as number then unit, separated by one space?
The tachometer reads 7100 rpm
